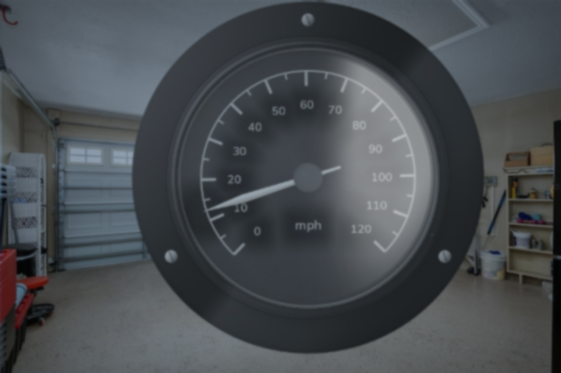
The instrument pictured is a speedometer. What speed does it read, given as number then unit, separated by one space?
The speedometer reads 12.5 mph
